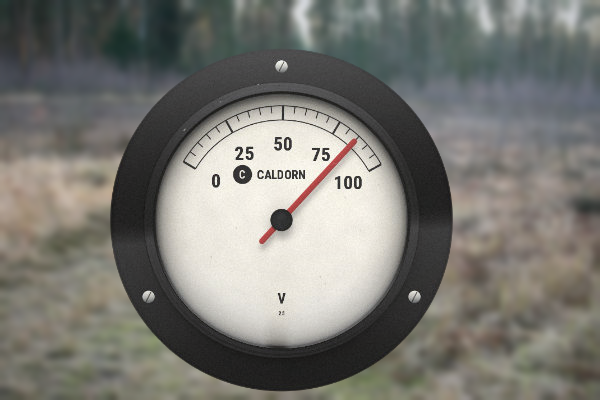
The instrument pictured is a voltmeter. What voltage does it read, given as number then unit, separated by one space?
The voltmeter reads 85 V
